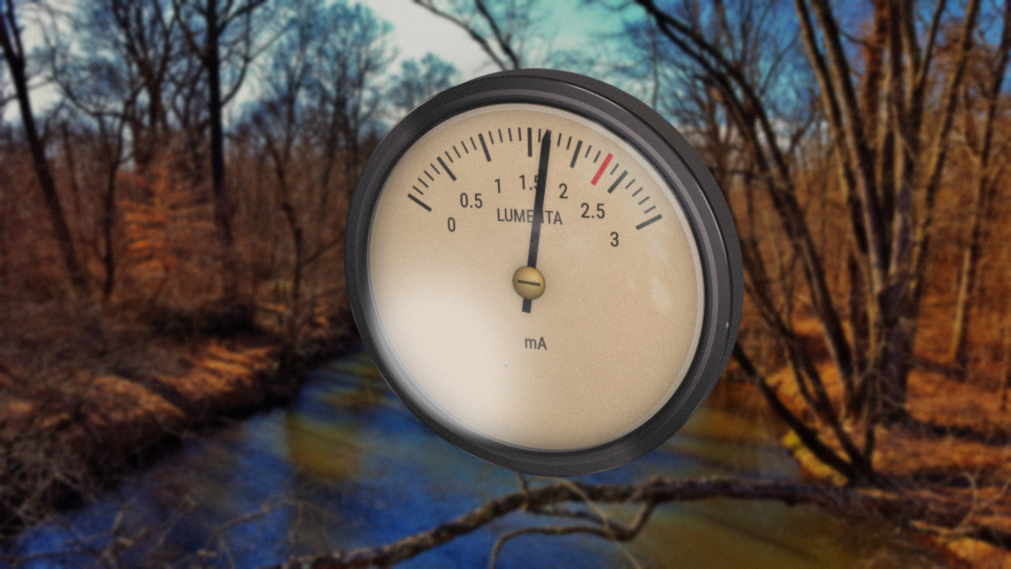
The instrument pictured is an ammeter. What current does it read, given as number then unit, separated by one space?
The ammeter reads 1.7 mA
